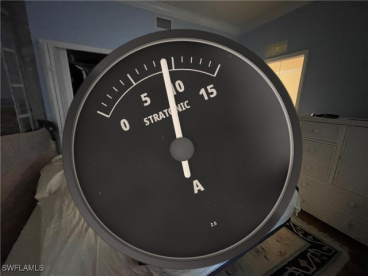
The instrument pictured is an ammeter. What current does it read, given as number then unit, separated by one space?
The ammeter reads 9 A
